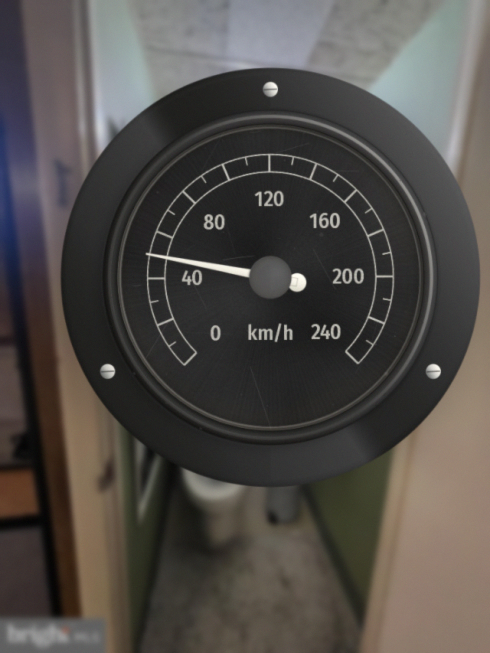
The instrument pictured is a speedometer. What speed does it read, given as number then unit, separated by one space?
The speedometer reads 50 km/h
